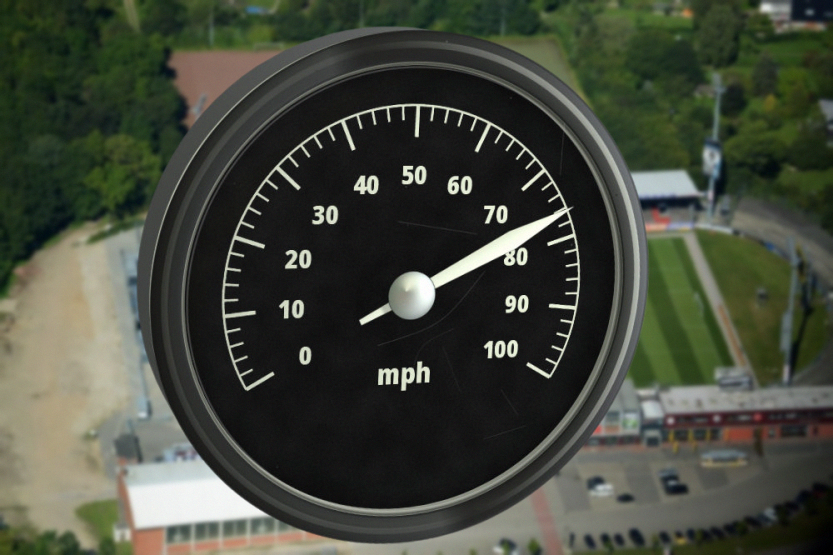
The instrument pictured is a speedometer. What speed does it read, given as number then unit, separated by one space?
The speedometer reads 76 mph
